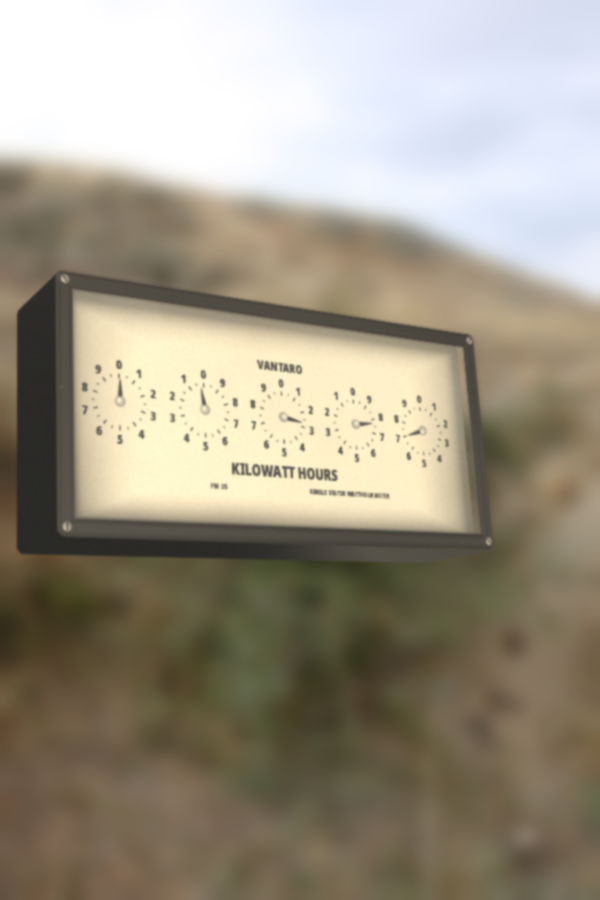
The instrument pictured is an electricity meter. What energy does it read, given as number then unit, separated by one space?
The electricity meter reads 277 kWh
